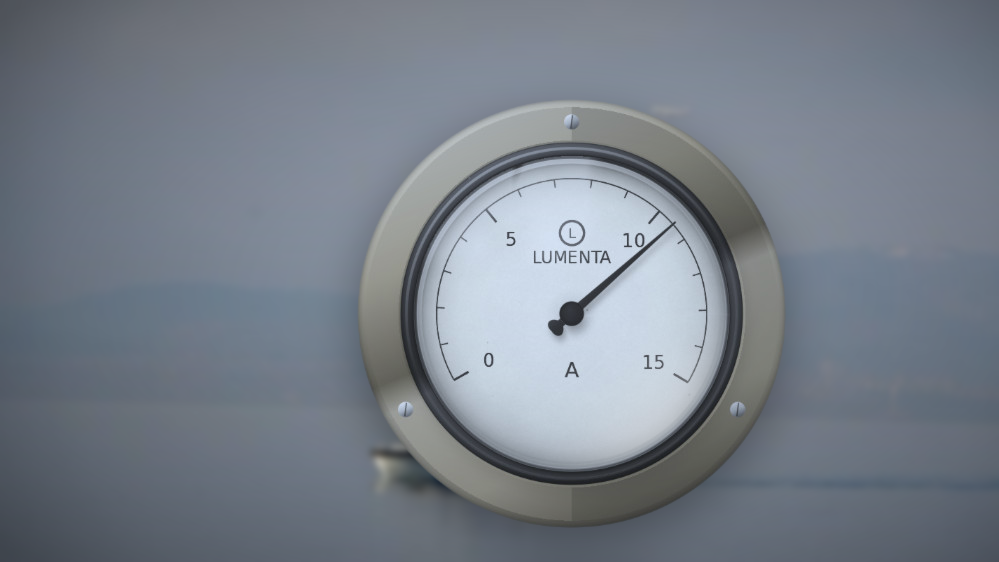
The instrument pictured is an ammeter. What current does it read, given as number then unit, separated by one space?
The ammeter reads 10.5 A
